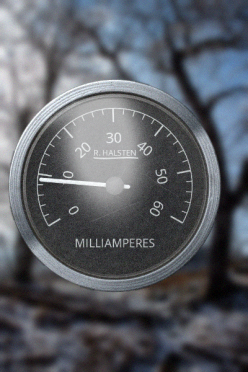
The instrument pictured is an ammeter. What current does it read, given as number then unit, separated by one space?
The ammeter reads 9 mA
